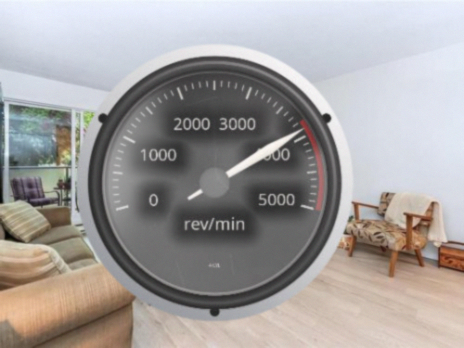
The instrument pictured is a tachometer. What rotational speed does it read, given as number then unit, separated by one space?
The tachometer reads 3900 rpm
